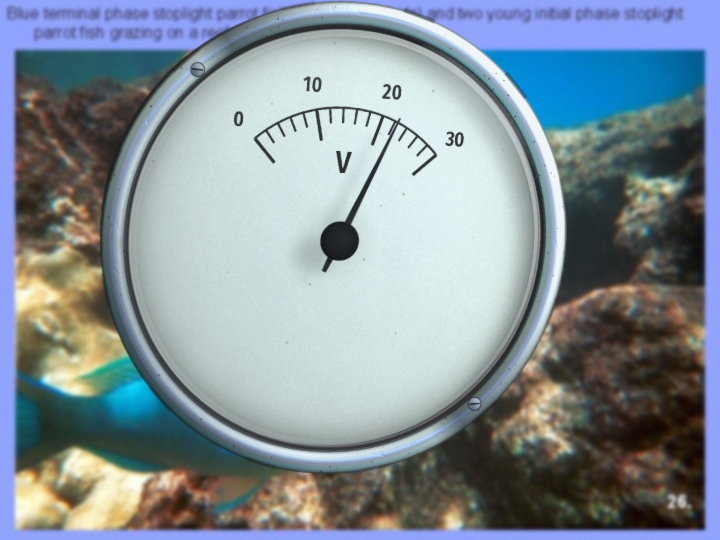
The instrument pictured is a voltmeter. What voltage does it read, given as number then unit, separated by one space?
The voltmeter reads 22 V
